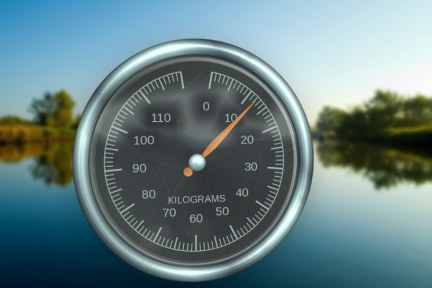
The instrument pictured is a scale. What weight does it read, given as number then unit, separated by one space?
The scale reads 12 kg
